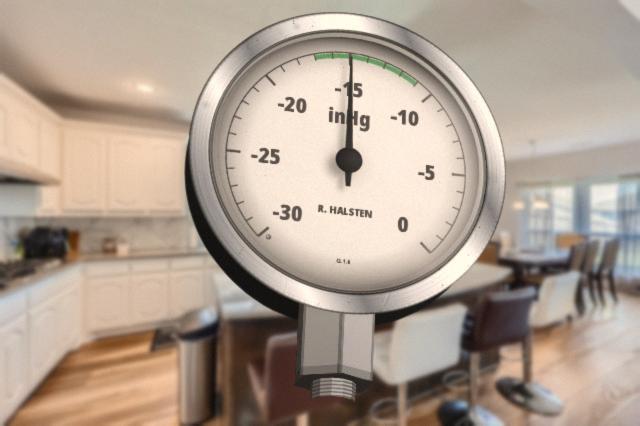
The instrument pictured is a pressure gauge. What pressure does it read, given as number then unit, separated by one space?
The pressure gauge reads -15 inHg
